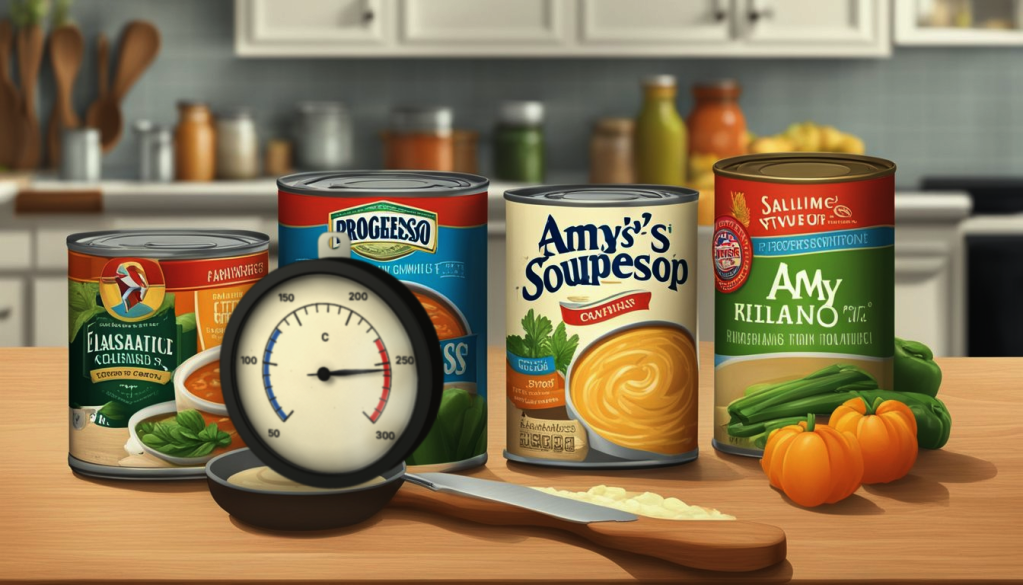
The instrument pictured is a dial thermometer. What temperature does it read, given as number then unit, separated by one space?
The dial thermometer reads 255 °C
